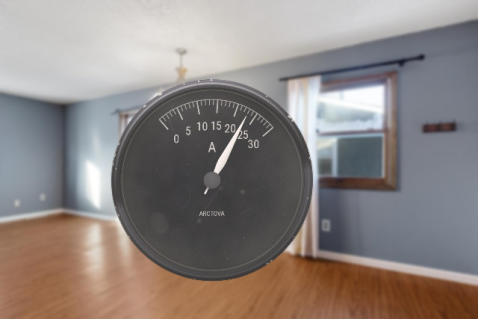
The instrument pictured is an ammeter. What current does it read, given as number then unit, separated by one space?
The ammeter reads 23 A
